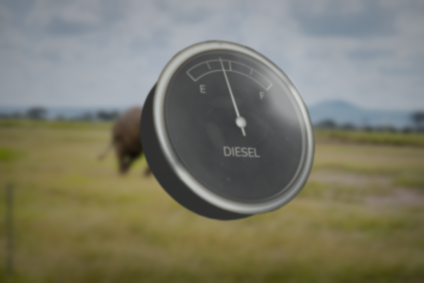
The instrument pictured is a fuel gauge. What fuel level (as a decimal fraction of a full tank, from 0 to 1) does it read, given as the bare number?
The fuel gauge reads 0.375
